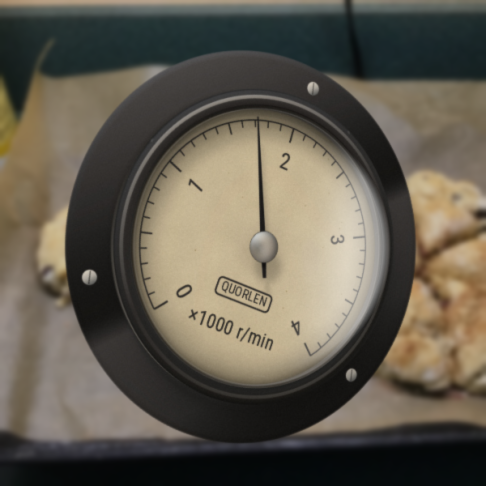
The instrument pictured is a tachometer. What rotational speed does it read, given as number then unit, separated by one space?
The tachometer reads 1700 rpm
